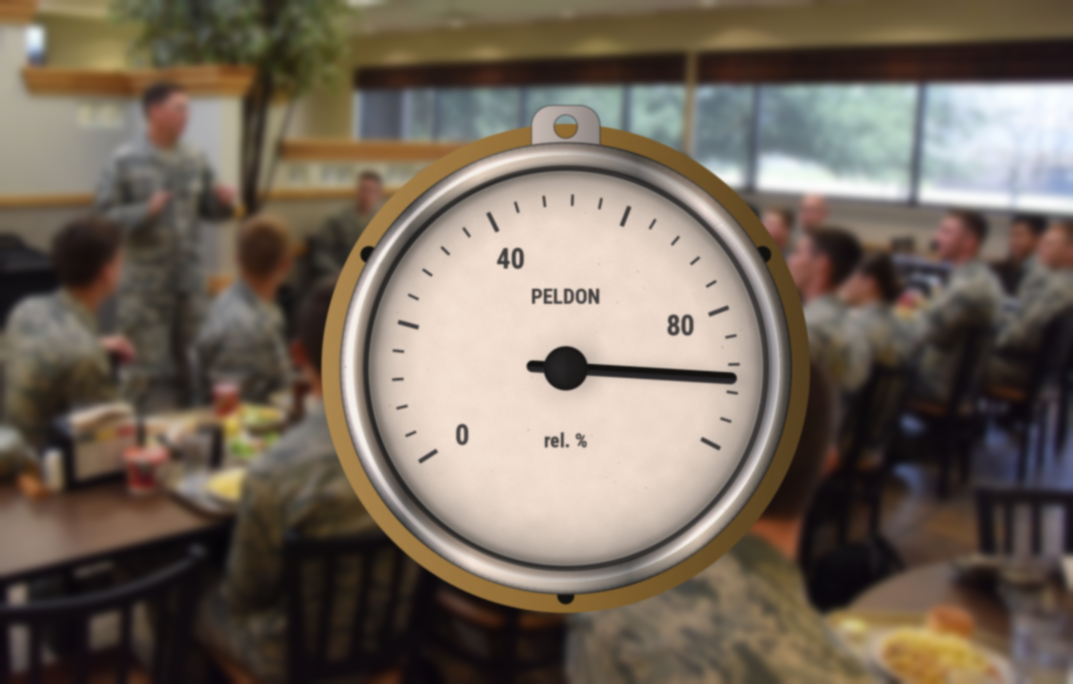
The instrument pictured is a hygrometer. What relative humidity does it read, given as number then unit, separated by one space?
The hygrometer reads 90 %
